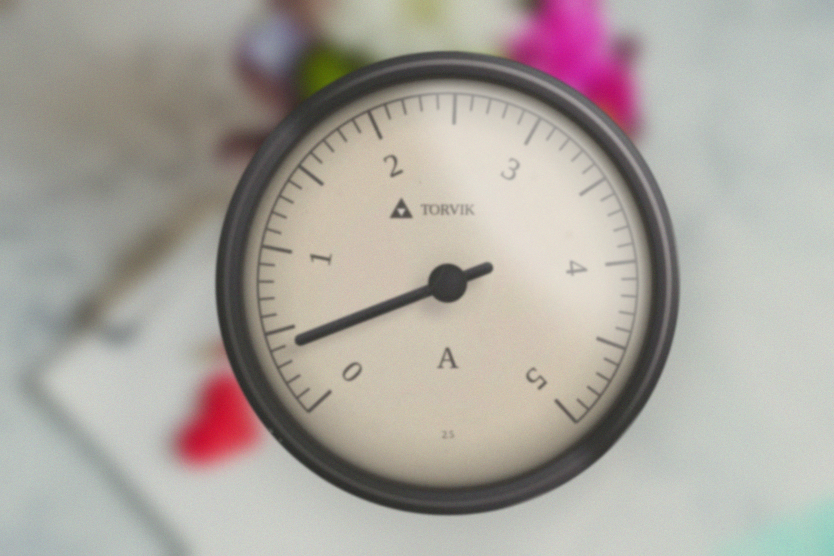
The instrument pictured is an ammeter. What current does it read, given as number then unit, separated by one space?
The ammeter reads 0.4 A
